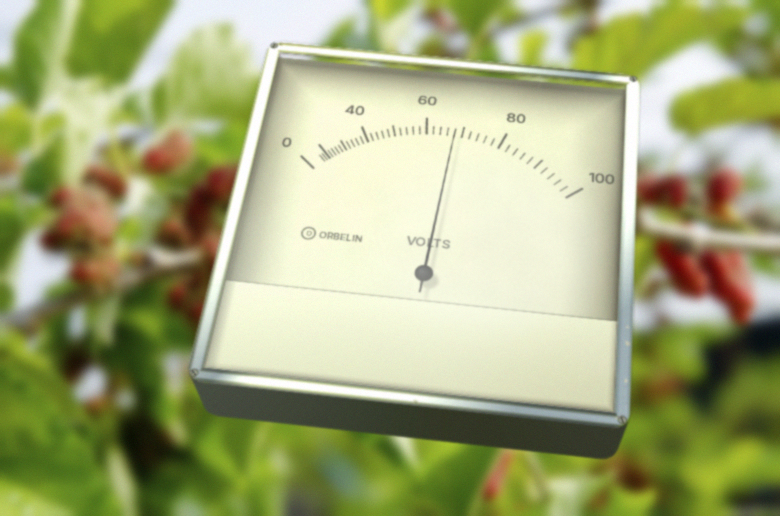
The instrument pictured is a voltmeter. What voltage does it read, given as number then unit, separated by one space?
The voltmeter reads 68 V
